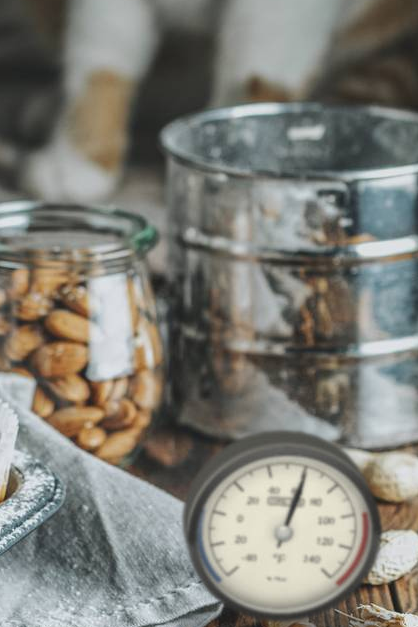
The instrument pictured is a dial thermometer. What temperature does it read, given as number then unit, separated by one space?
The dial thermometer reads 60 °F
